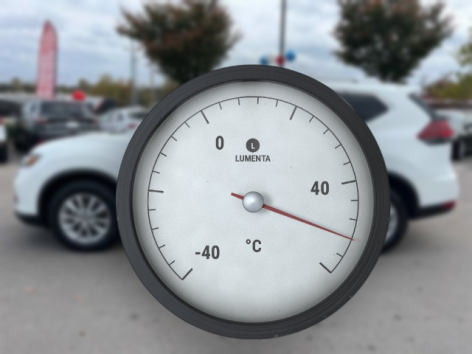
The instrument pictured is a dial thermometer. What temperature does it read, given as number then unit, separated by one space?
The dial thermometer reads 52 °C
